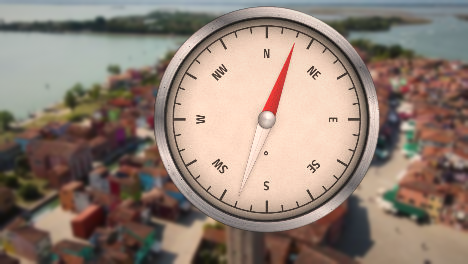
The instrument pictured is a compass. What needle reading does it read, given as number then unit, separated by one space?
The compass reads 20 °
